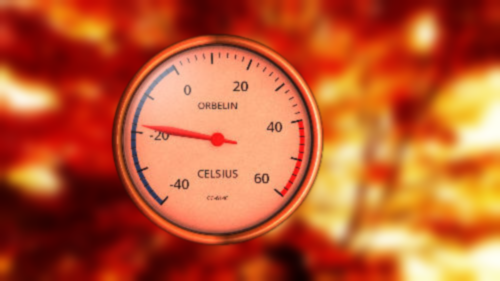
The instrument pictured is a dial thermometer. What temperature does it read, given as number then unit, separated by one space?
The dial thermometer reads -18 °C
